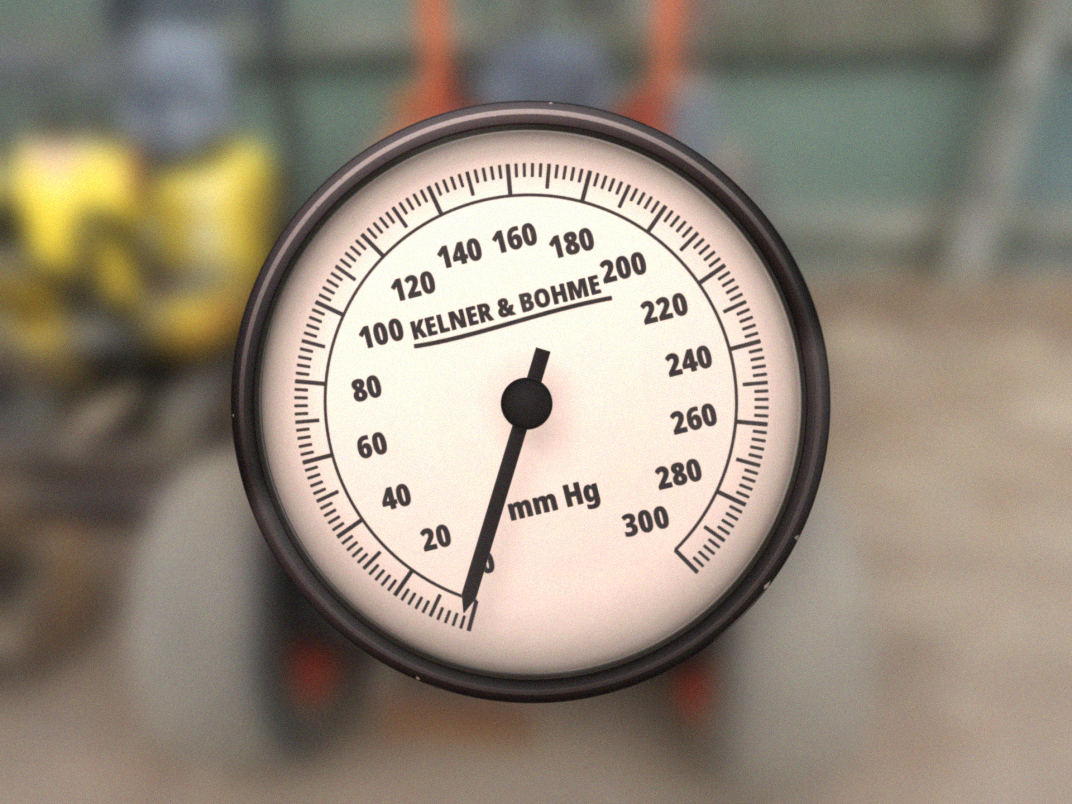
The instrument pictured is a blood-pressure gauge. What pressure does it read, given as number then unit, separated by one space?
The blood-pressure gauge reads 2 mmHg
